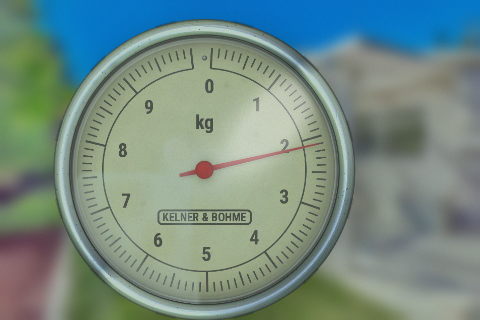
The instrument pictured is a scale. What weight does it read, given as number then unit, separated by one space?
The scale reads 2.1 kg
